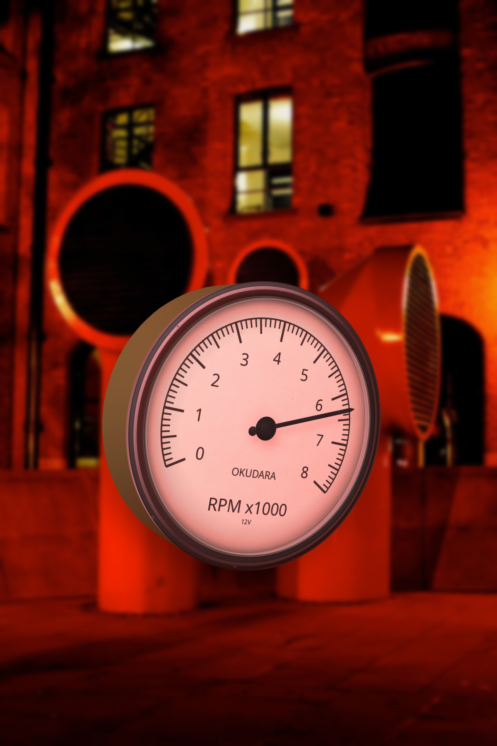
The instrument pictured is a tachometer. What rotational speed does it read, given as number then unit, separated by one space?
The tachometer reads 6300 rpm
